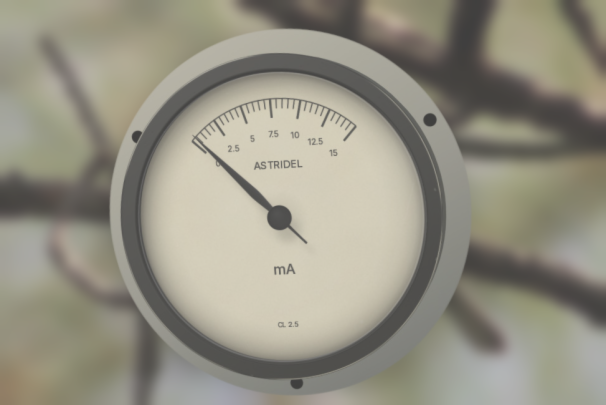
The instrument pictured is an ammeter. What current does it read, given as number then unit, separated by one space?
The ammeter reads 0.5 mA
